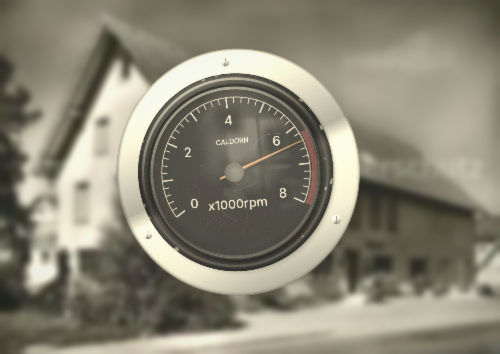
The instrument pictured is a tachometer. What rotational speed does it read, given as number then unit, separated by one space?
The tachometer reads 6400 rpm
